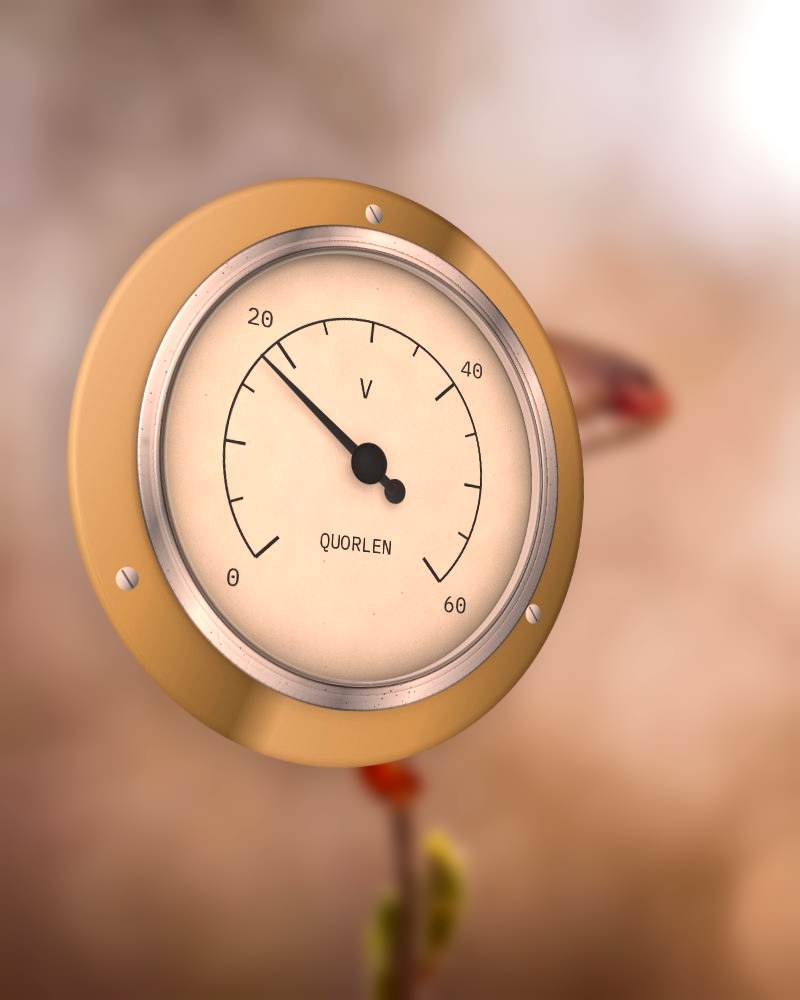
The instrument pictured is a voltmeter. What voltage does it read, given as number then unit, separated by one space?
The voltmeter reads 17.5 V
